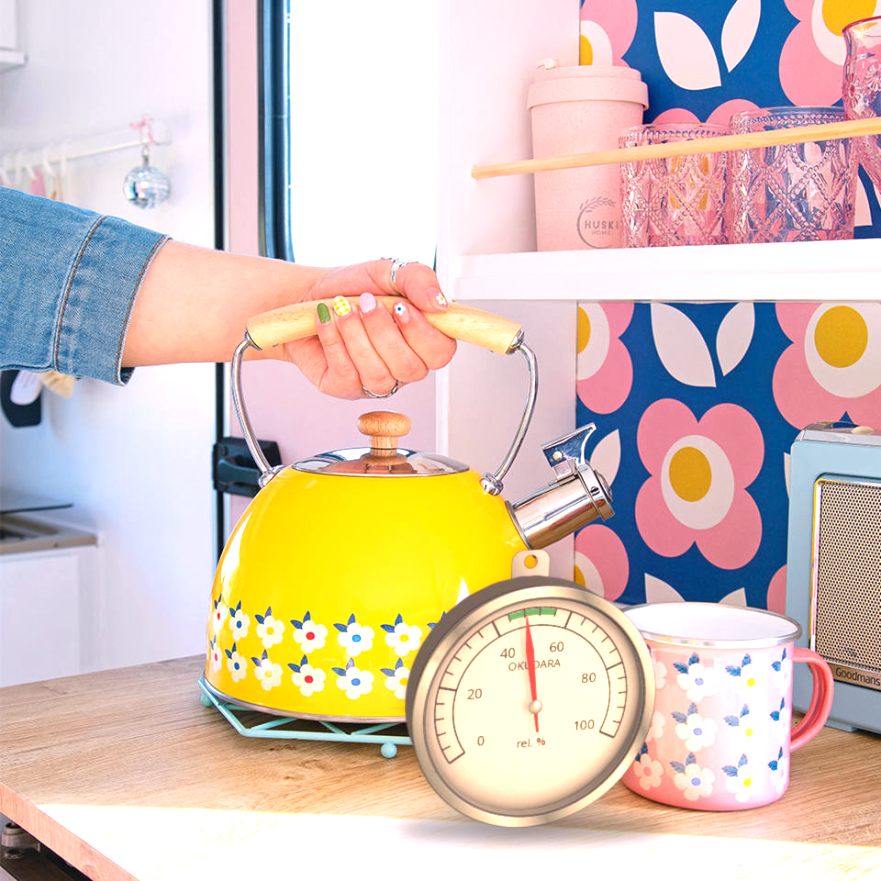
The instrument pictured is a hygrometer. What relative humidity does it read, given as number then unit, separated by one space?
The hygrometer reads 48 %
